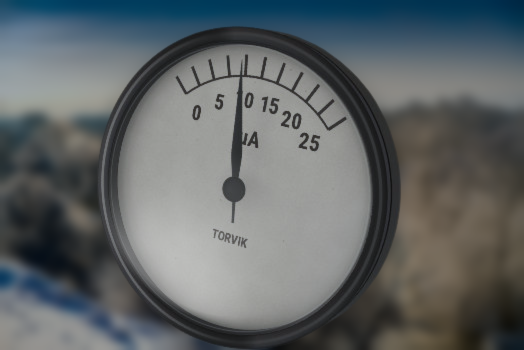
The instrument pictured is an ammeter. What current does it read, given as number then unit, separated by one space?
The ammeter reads 10 µA
